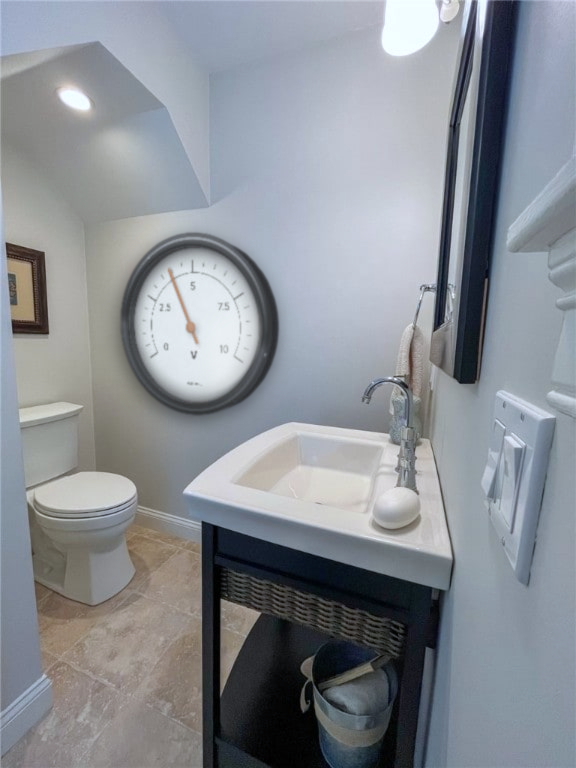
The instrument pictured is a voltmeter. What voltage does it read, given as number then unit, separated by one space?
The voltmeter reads 4 V
